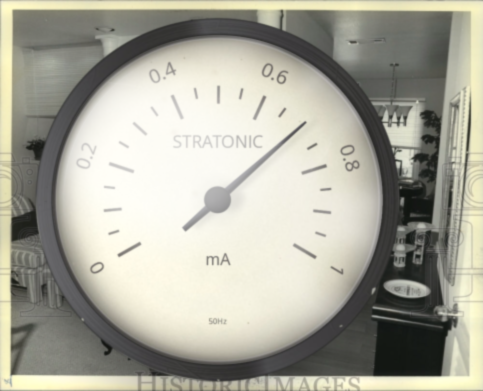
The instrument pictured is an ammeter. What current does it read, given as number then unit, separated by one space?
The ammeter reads 0.7 mA
